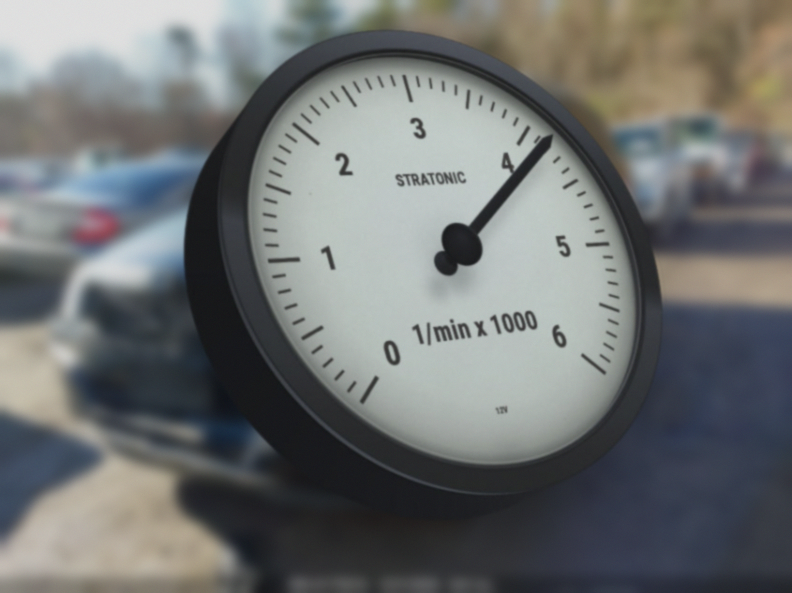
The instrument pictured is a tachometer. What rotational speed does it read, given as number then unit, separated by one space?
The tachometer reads 4150 rpm
